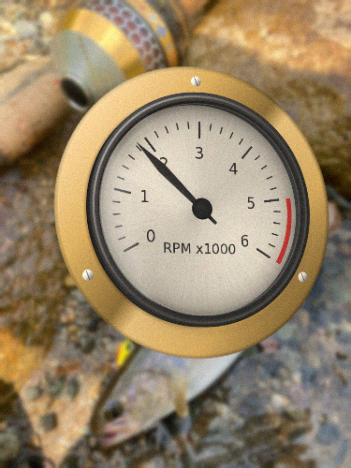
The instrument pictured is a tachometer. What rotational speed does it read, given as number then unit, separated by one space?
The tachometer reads 1800 rpm
